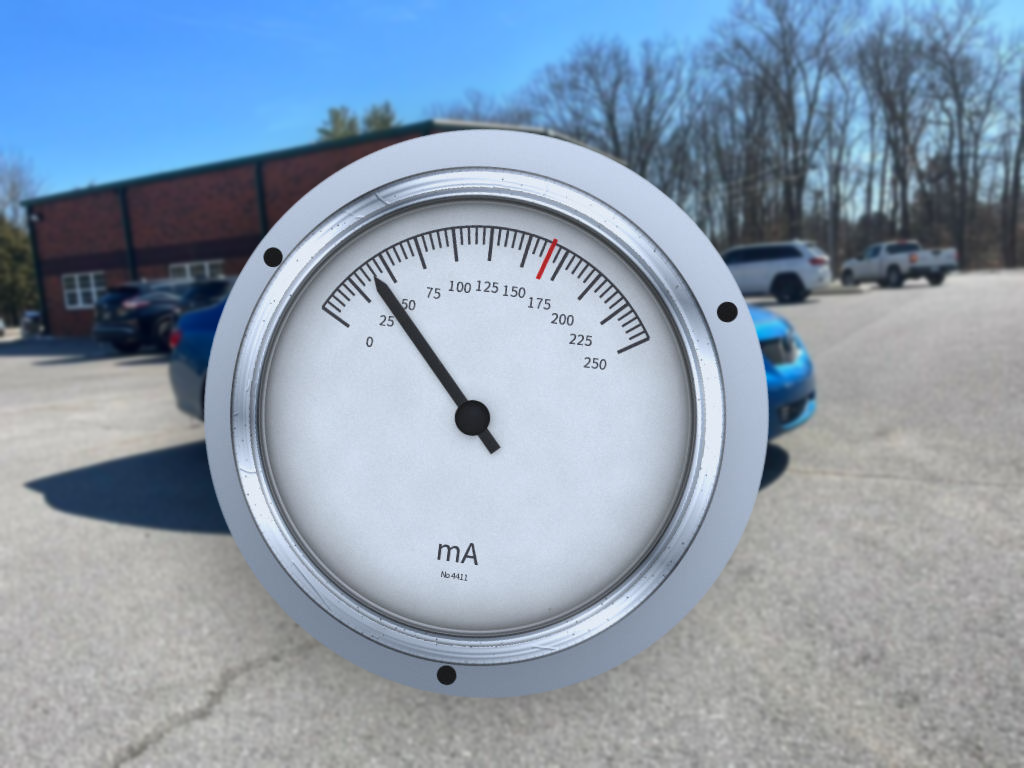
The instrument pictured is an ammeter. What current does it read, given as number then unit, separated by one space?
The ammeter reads 40 mA
